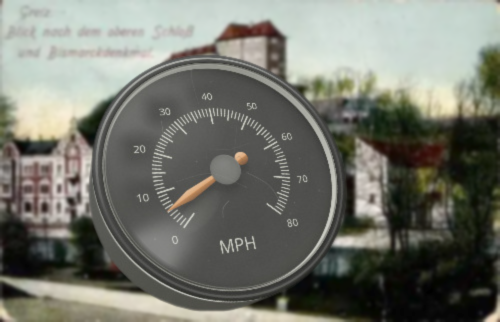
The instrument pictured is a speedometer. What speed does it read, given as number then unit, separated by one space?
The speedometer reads 5 mph
